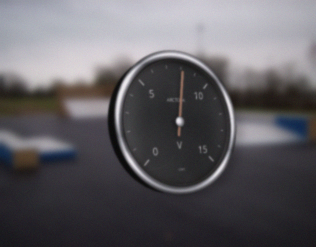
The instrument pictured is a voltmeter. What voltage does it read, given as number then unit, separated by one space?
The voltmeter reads 8 V
